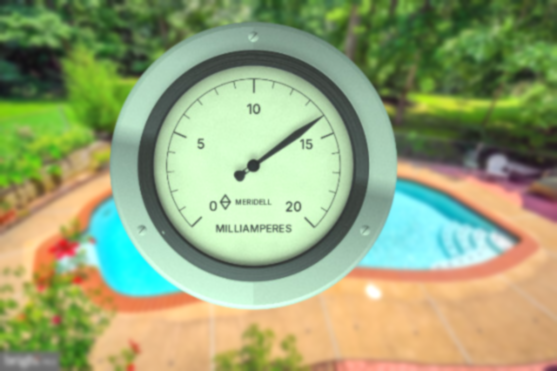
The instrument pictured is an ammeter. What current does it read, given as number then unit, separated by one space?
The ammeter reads 14 mA
